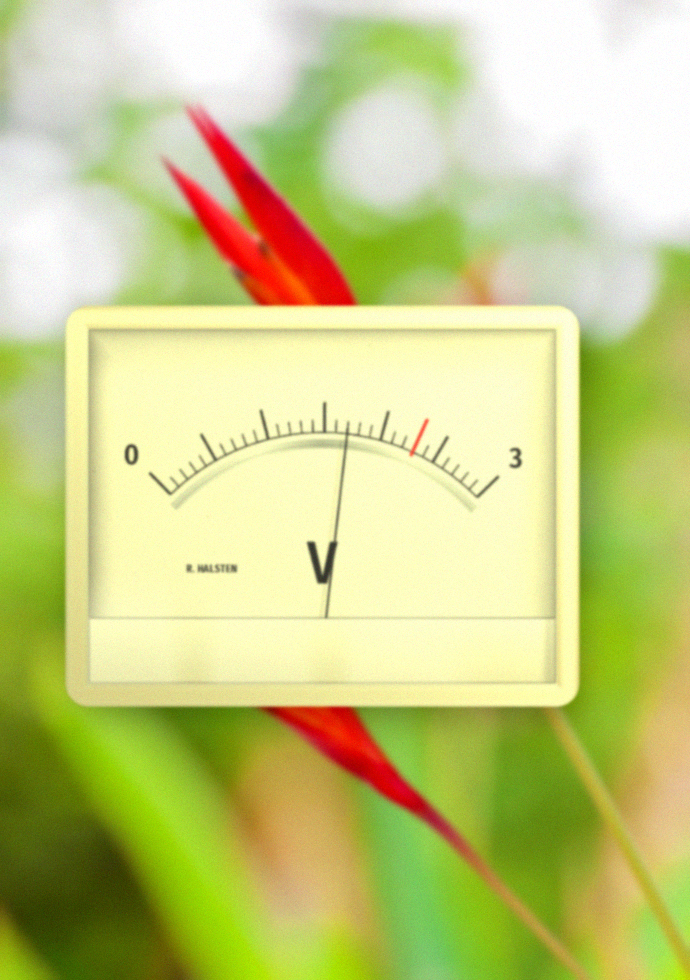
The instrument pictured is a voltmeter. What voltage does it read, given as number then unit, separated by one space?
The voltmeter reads 1.7 V
